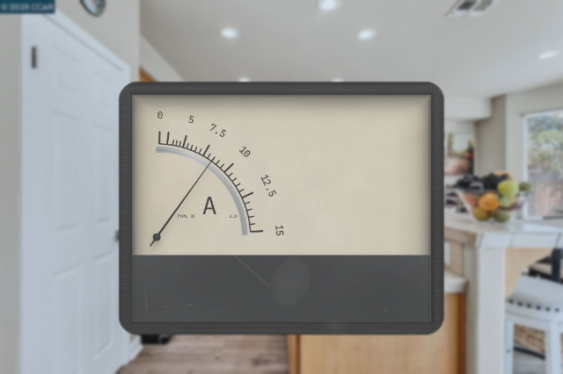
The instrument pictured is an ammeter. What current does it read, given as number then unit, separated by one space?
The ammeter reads 8.5 A
